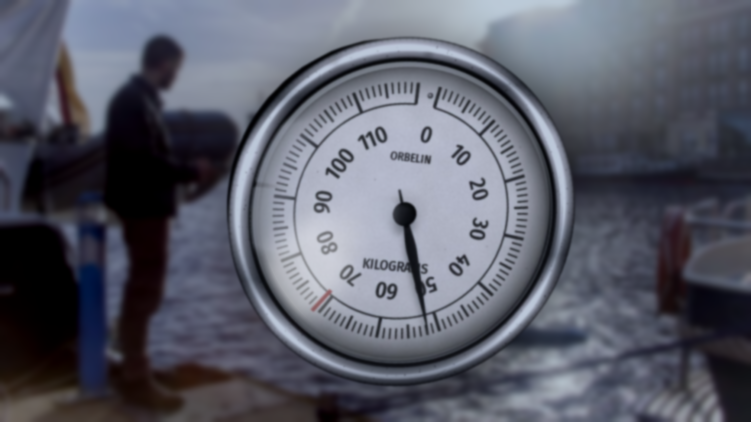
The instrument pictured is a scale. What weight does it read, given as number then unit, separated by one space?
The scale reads 52 kg
